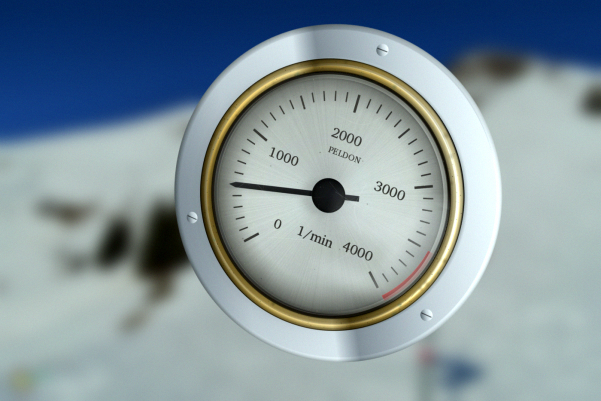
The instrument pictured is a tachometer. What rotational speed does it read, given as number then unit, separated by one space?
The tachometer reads 500 rpm
